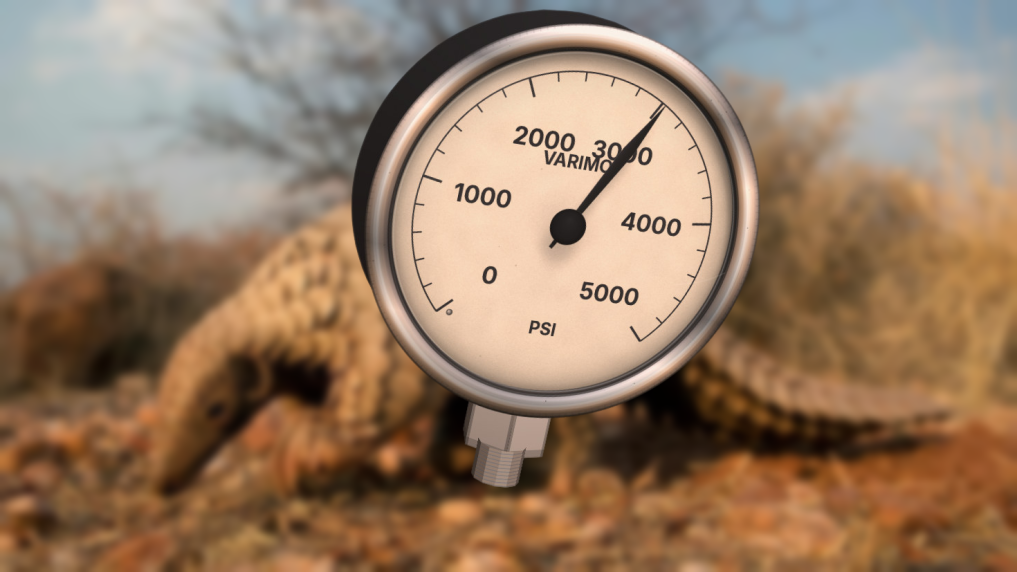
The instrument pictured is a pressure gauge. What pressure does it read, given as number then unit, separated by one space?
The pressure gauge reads 3000 psi
